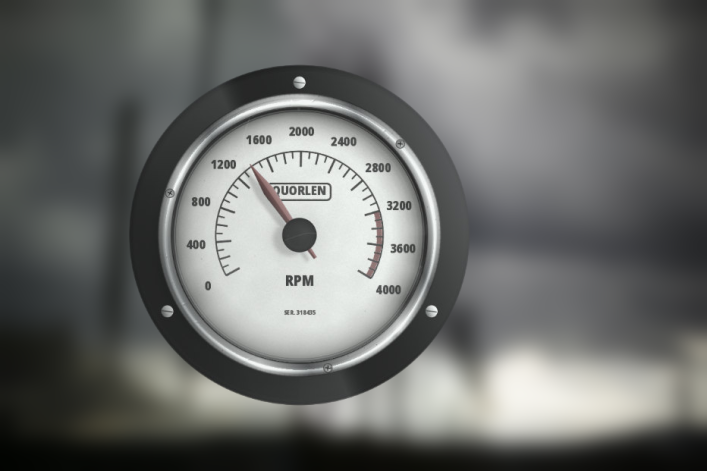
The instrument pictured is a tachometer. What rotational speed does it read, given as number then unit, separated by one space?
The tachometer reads 1400 rpm
